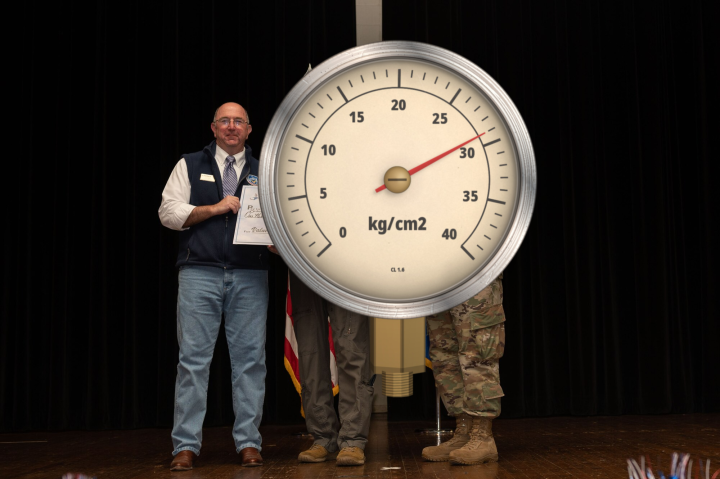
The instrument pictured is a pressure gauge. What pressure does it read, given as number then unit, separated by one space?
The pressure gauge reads 29 kg/cm²
